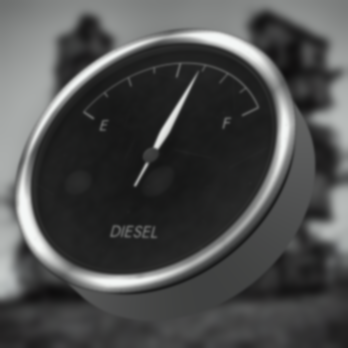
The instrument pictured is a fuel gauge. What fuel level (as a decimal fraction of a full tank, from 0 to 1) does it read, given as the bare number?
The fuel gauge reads 0.625
